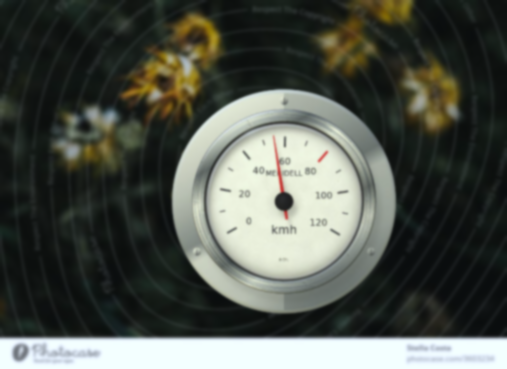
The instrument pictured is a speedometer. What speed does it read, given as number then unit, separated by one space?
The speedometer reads 55 km/h
